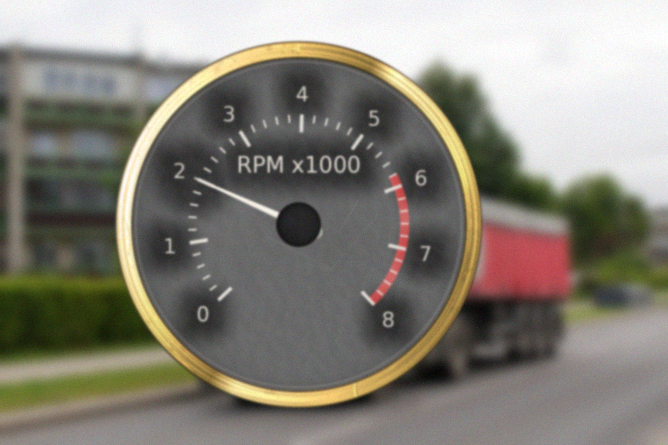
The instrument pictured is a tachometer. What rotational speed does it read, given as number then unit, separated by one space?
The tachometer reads 2000 rpm
